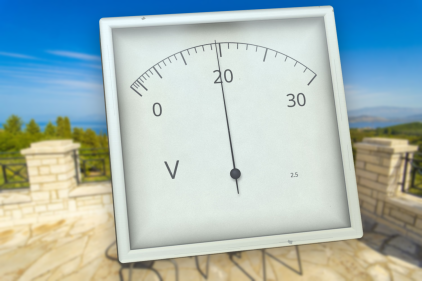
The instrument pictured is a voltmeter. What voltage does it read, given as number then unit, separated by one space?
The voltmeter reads 19.5 V
